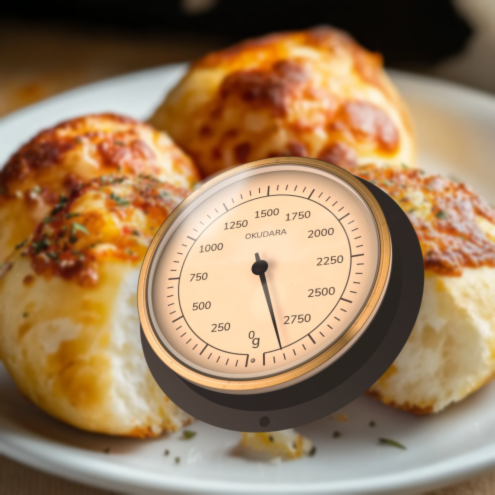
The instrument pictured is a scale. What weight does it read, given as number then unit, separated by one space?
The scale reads 2900 g
